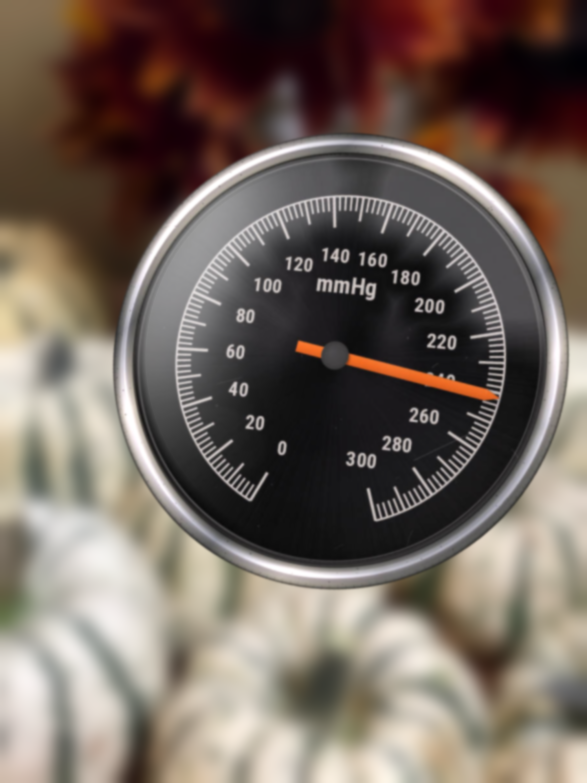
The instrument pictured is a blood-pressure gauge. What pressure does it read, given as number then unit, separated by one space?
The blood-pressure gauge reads 242 mmHg
